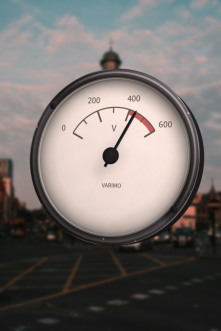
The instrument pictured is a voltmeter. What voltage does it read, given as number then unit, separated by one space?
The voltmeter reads 450 V
